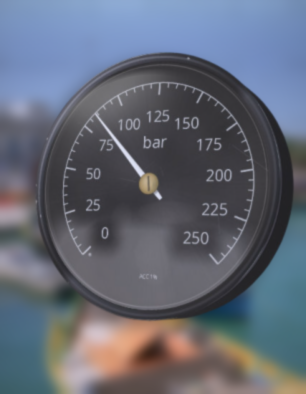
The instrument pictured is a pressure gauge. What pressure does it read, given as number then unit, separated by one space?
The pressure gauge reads 85 bar
